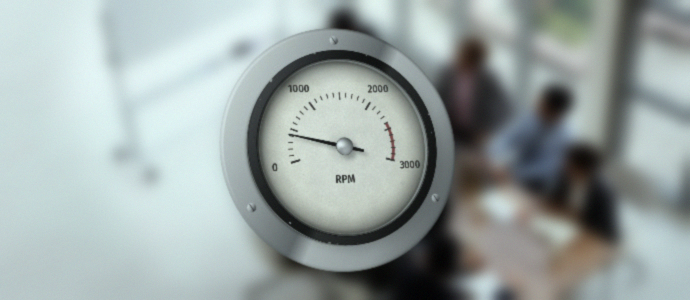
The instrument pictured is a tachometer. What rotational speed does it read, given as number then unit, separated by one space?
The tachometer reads 400 rpm
